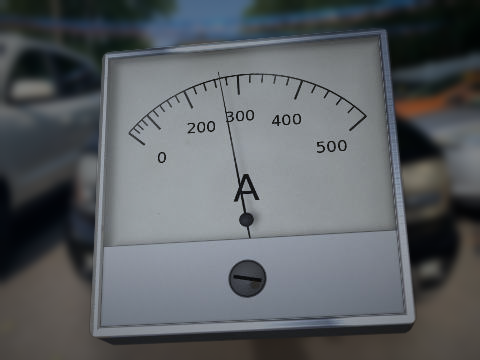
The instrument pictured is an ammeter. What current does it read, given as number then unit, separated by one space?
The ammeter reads 270 A
